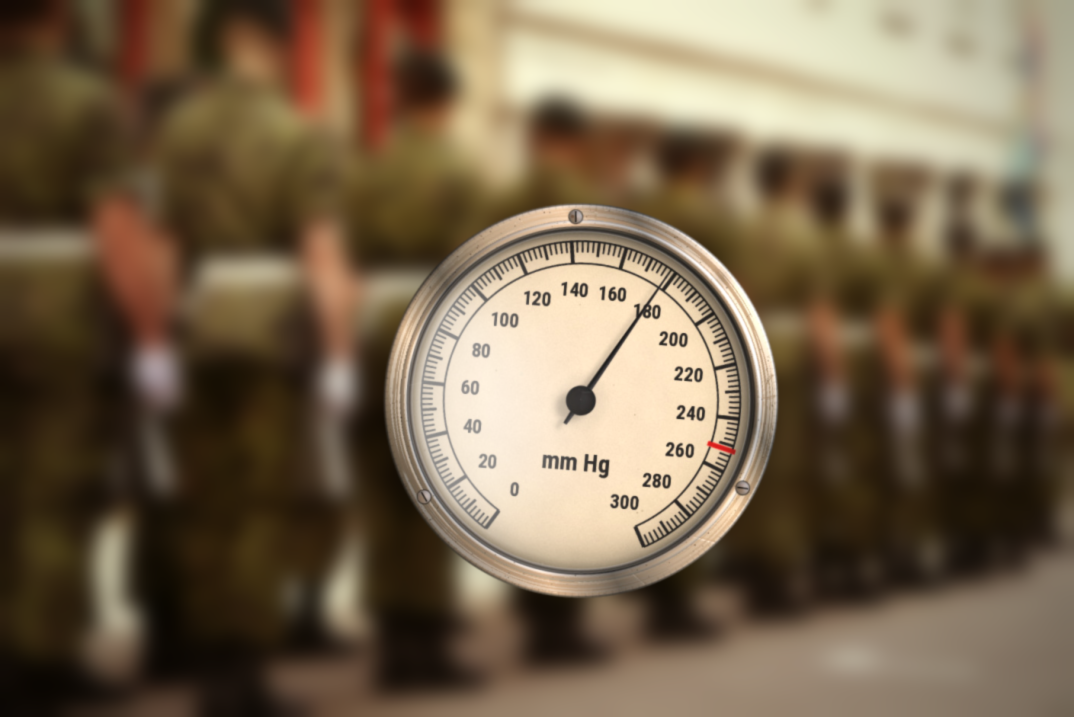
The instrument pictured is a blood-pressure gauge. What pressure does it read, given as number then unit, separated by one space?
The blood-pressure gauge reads 178 mmHg
